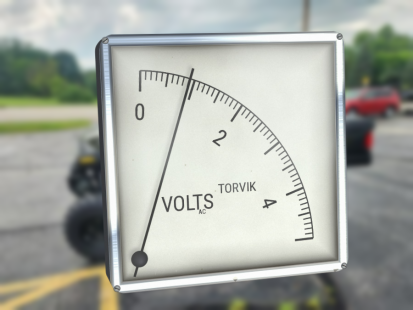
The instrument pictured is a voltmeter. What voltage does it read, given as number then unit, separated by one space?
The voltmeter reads 0.9 V
